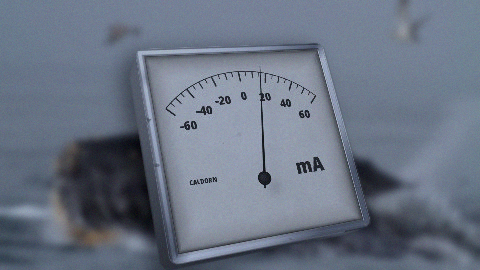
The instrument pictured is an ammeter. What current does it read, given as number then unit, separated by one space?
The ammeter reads 15 mA
